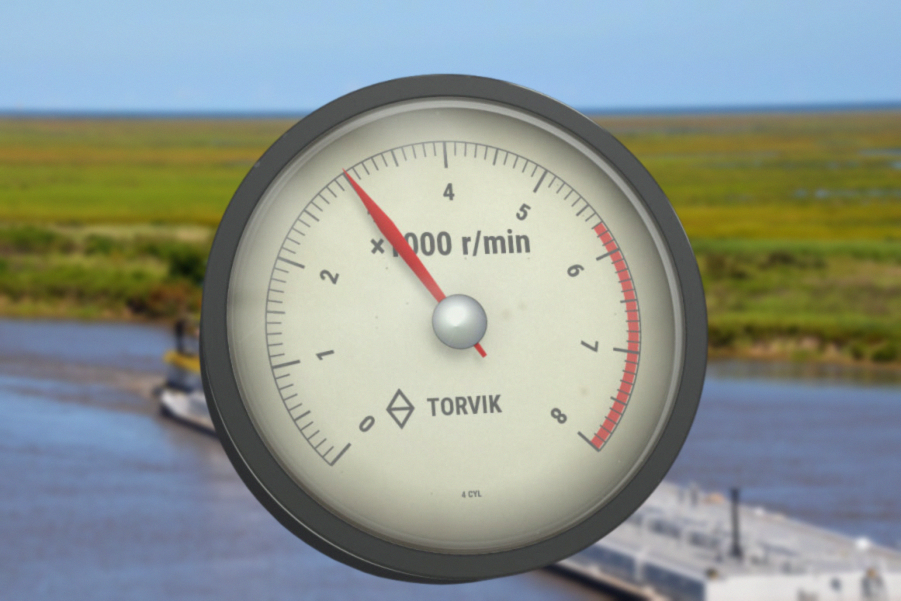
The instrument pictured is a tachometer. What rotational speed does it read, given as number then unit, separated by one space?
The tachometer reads 3000 rpm
